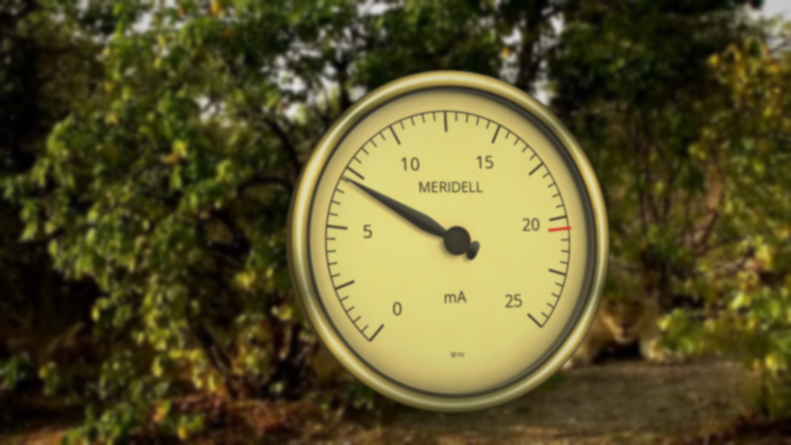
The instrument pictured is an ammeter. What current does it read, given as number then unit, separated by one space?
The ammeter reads 7 mA
